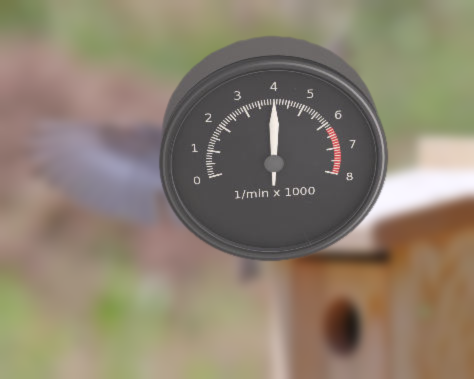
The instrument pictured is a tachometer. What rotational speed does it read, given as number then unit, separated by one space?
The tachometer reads 4000 rpm
